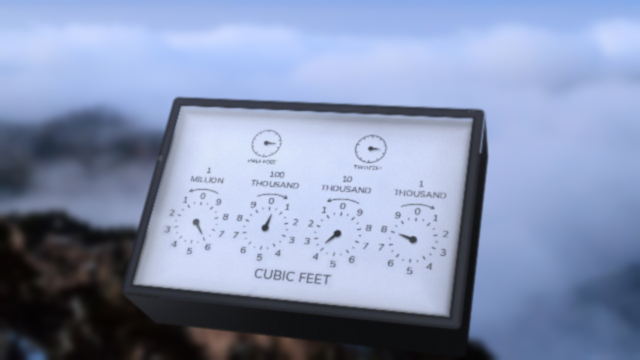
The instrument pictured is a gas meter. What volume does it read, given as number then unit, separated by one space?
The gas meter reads 603800 ft³
